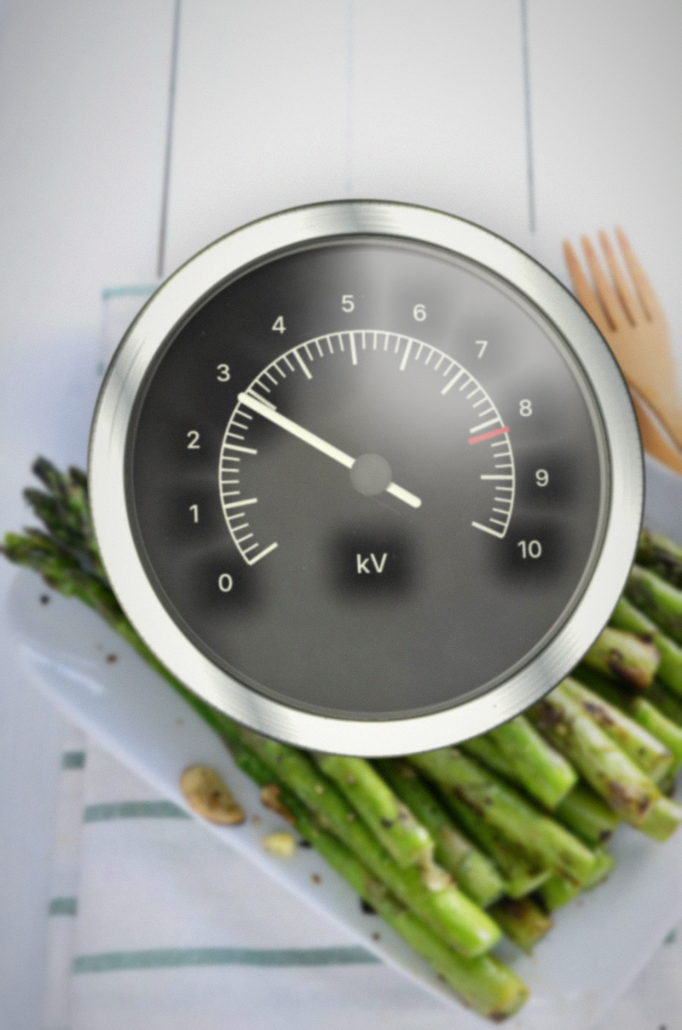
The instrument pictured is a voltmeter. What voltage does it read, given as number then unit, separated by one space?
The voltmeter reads 2.8 kV
